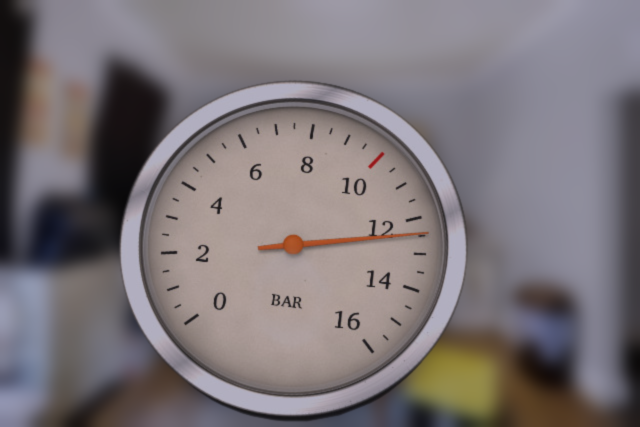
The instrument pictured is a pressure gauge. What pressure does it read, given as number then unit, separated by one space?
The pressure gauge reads 12.5 bar
